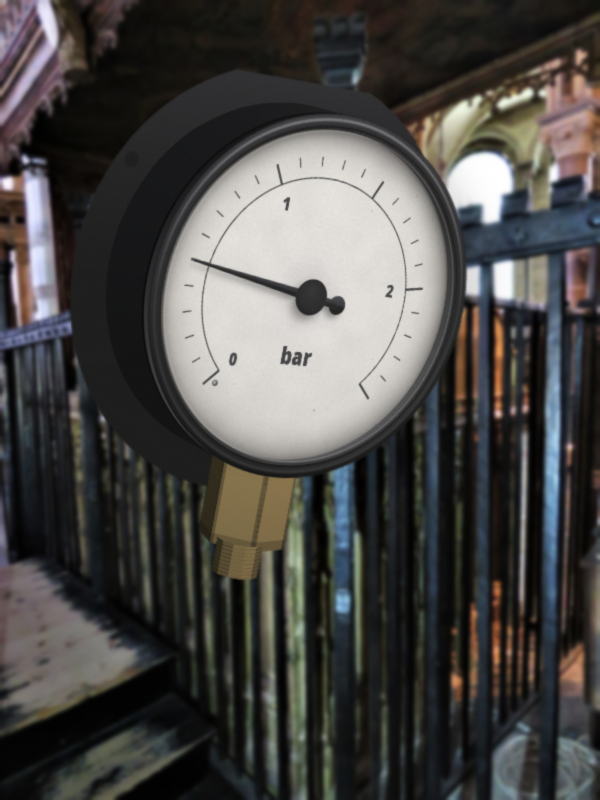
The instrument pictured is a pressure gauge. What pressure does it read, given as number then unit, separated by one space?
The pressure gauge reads 0.5 bar
